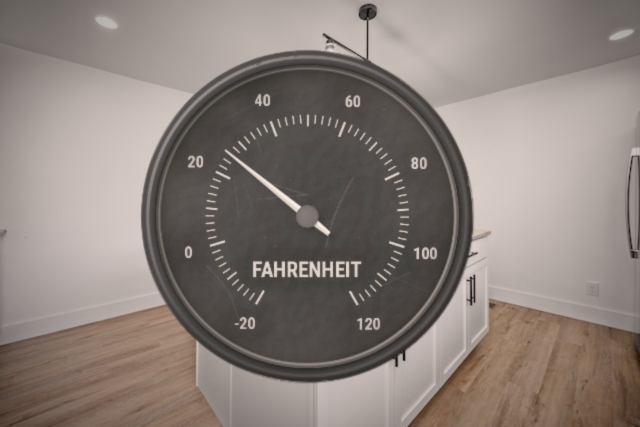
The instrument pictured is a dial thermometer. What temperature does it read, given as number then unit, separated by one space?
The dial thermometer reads 26 °F
